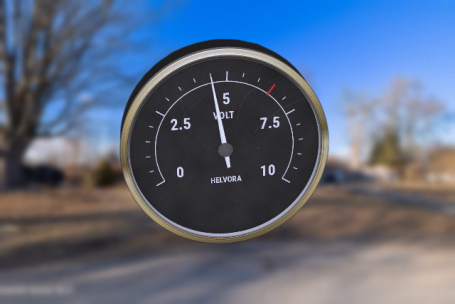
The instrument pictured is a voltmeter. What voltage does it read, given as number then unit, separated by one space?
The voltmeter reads 4.5 V
